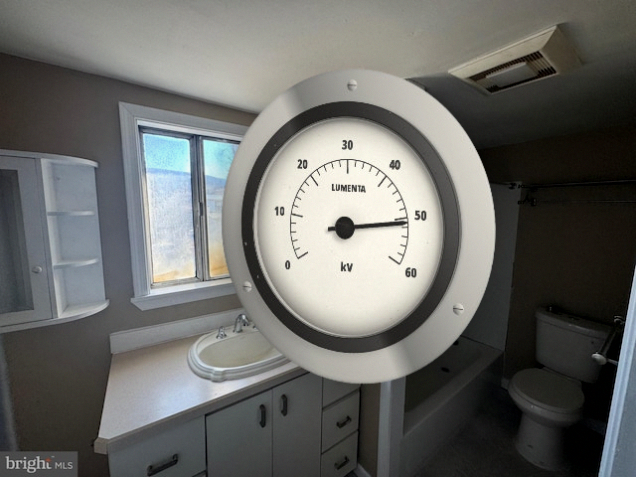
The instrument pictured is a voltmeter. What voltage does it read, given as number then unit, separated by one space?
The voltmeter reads 51 kV
